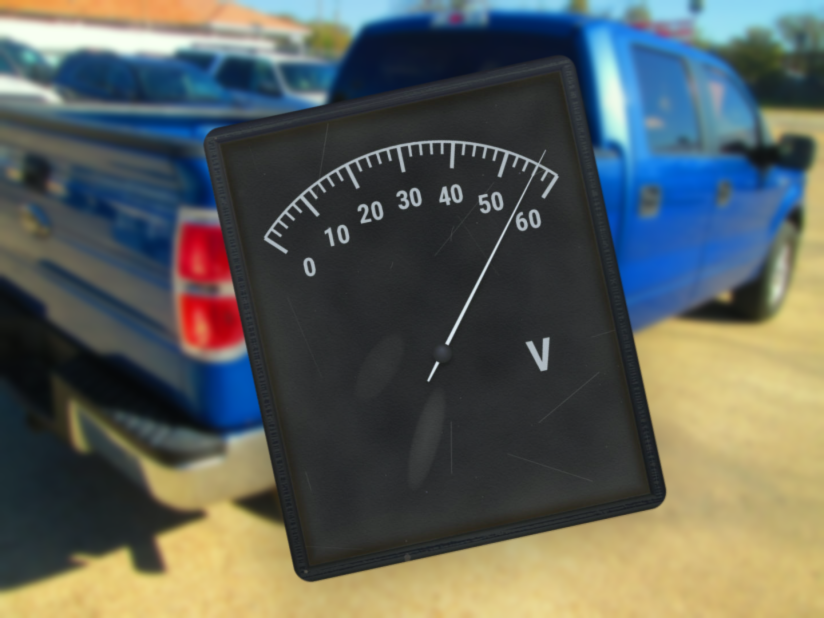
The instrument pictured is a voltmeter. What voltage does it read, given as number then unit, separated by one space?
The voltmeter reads 56 V
